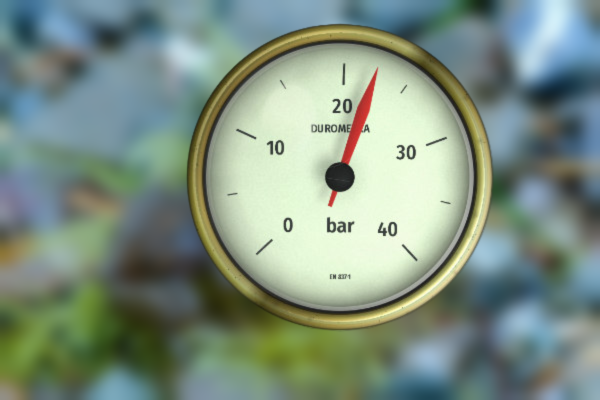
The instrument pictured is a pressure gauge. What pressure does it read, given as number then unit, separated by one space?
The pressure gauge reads 22.5 bar
